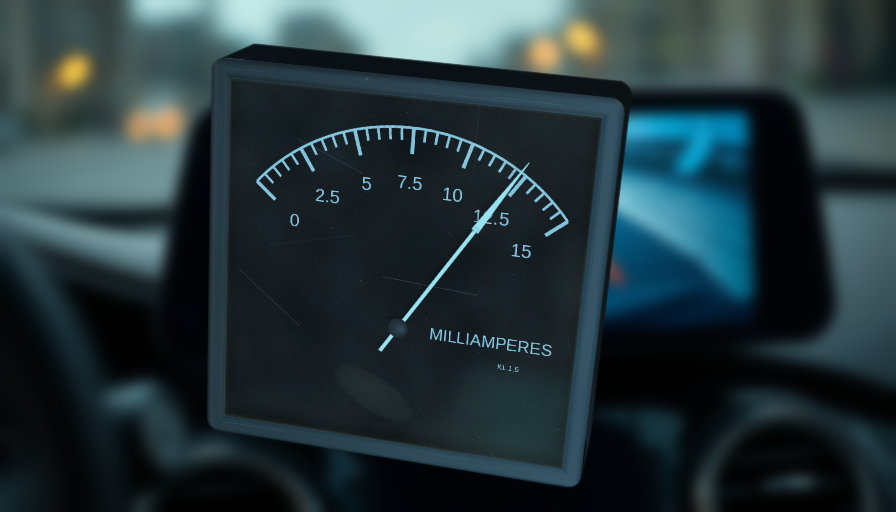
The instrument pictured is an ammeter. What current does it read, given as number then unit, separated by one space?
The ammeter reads 12.25 mA
